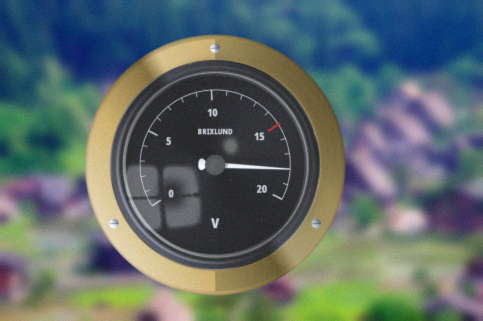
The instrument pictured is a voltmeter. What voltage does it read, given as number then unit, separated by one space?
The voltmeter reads 18 V
